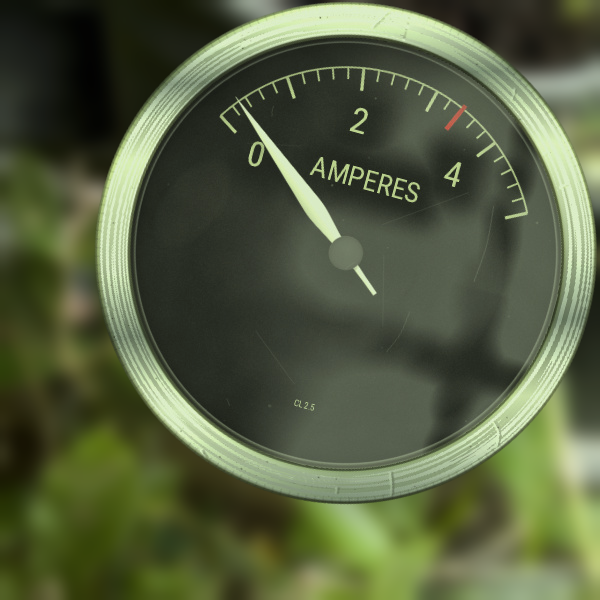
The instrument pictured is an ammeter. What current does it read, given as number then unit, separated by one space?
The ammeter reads 0.3 A
